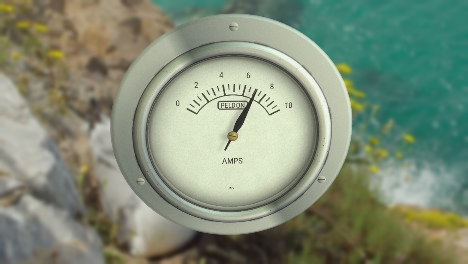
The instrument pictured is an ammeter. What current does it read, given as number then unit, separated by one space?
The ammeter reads 7 A
